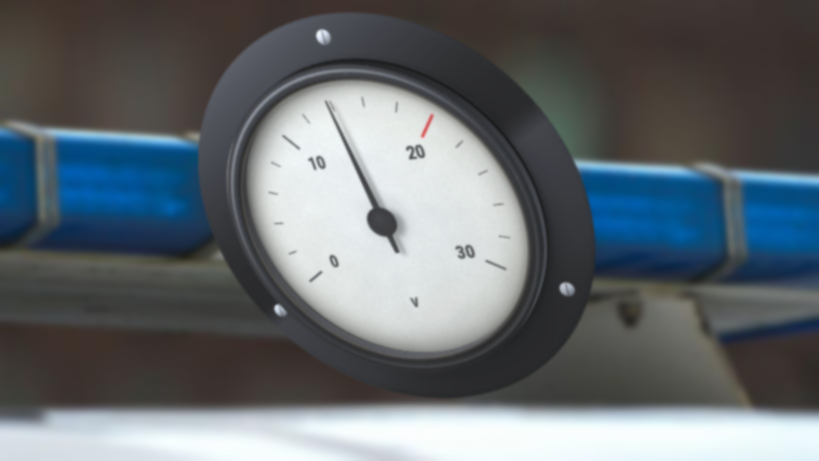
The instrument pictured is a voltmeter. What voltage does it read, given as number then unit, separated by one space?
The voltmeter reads 14 V
